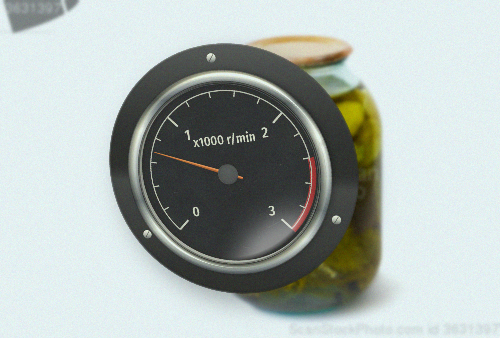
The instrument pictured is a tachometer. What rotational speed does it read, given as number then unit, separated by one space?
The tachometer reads 700 rpm
